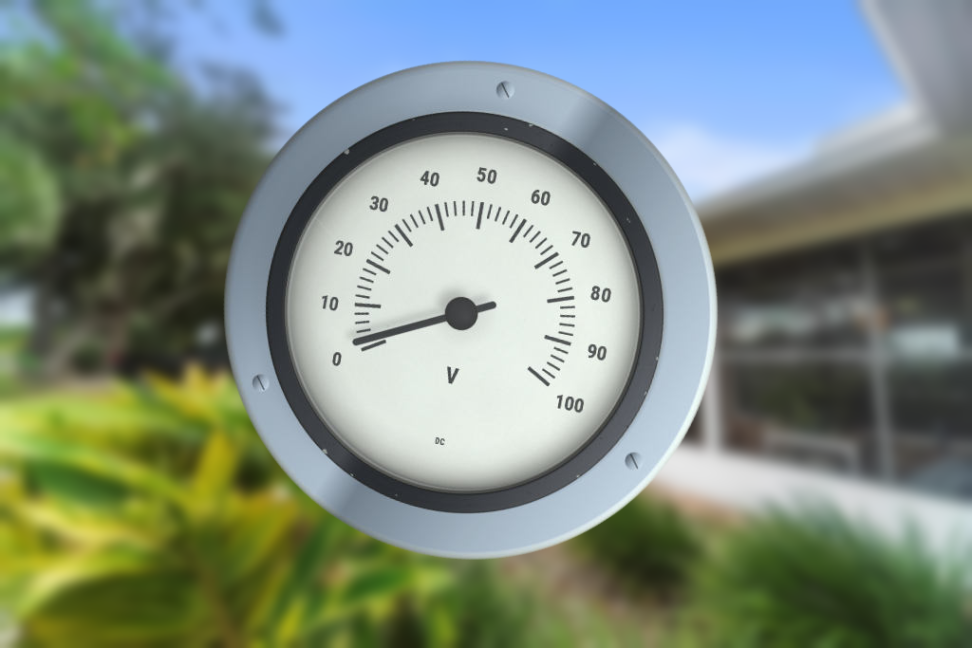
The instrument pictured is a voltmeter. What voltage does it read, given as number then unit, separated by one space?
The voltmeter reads 2 V
